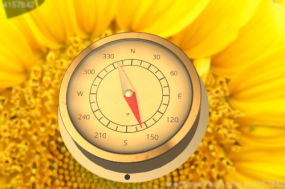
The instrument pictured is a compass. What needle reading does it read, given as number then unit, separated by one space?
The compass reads 157.5 °
